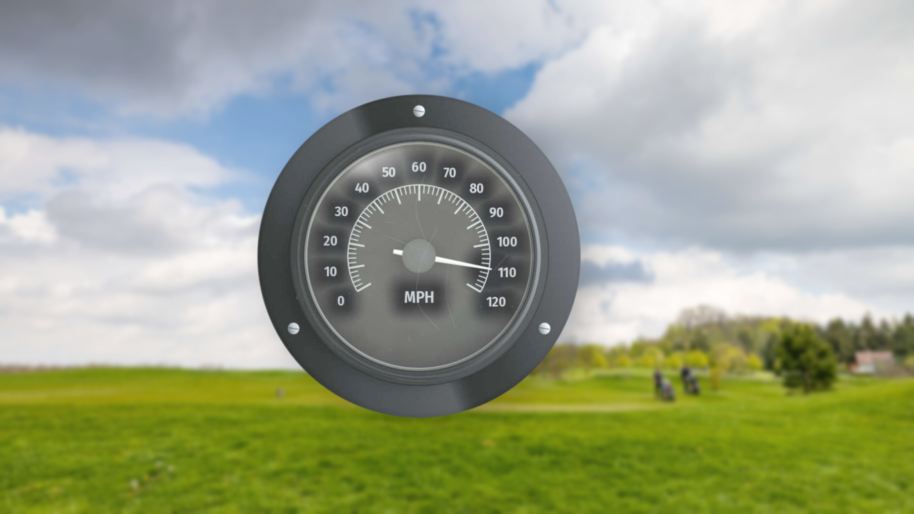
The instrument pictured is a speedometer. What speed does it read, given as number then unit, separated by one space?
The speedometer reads 110 mph
